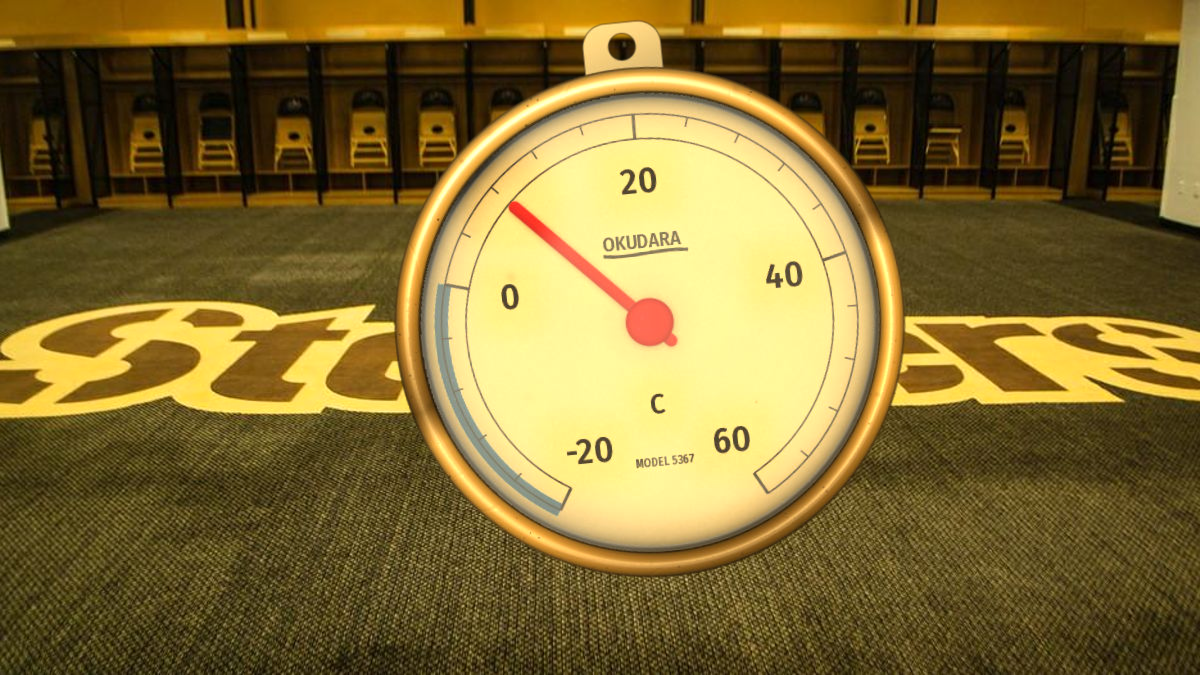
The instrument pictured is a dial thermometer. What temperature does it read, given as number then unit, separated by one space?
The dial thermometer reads 8 °C
